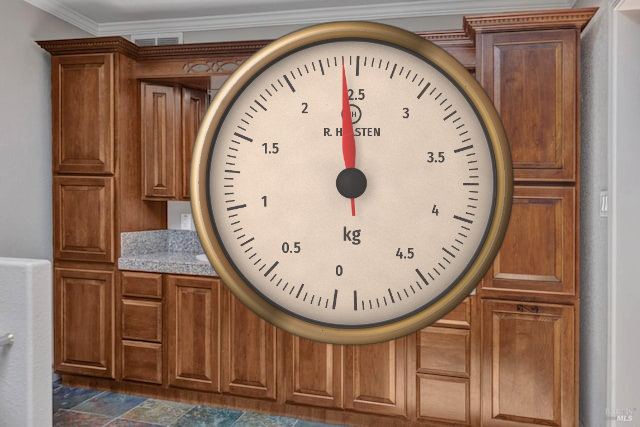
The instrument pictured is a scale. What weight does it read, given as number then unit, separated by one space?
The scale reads 2.4 kg
